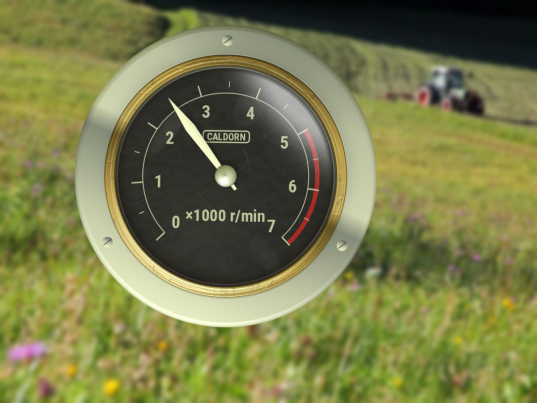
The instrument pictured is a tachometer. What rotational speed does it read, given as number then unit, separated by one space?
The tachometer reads 2500 rpm
